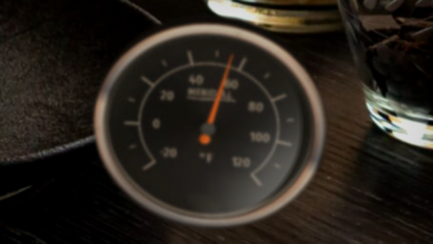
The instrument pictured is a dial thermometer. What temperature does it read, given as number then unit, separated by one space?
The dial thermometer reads 55 °F
